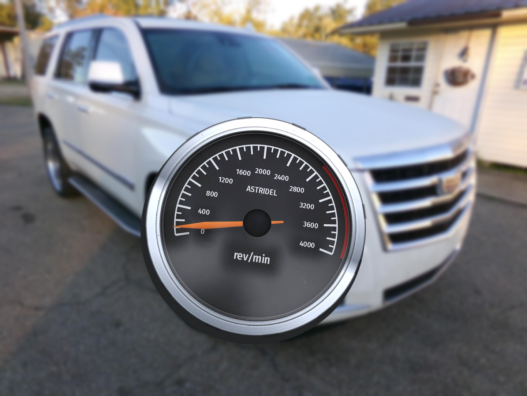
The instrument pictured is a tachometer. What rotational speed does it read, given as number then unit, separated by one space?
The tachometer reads 100 rpm
